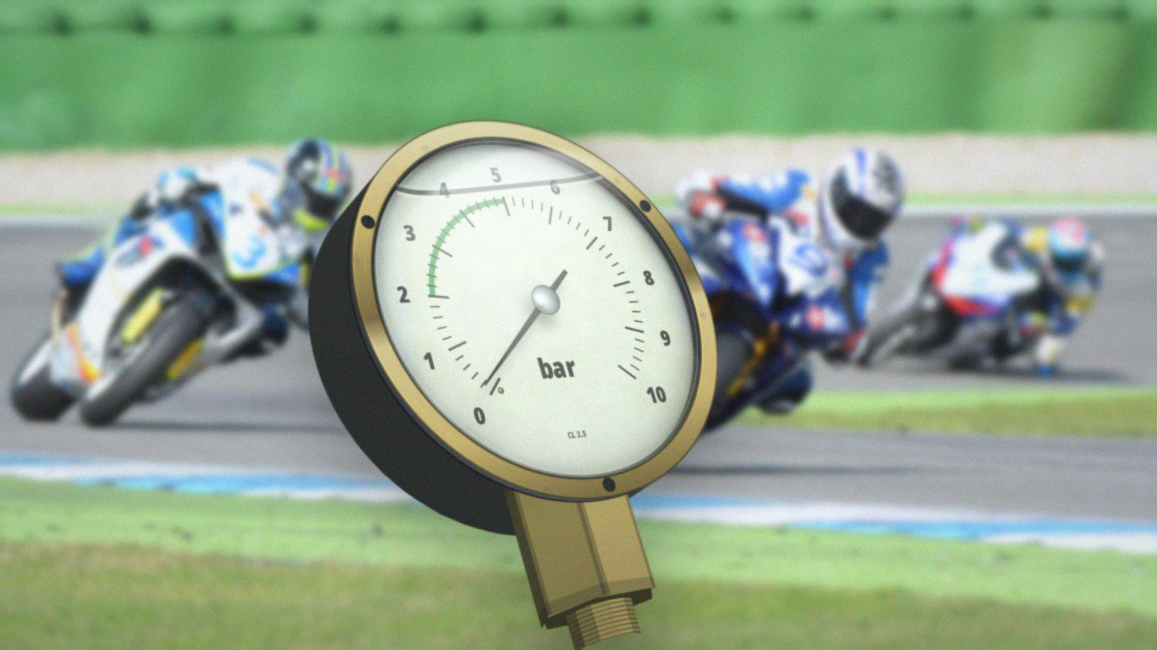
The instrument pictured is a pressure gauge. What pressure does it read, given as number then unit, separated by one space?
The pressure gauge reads 0.2 bar
